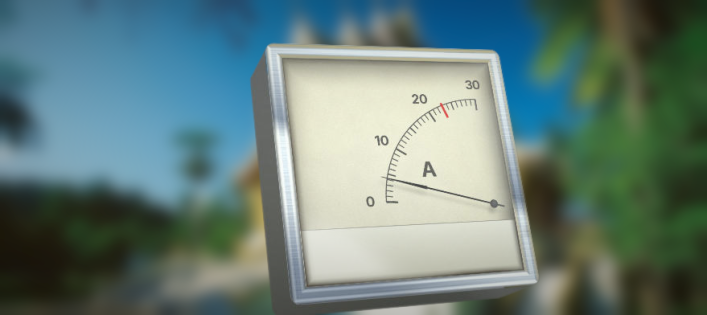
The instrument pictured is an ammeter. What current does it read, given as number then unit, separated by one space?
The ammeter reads 4 A
